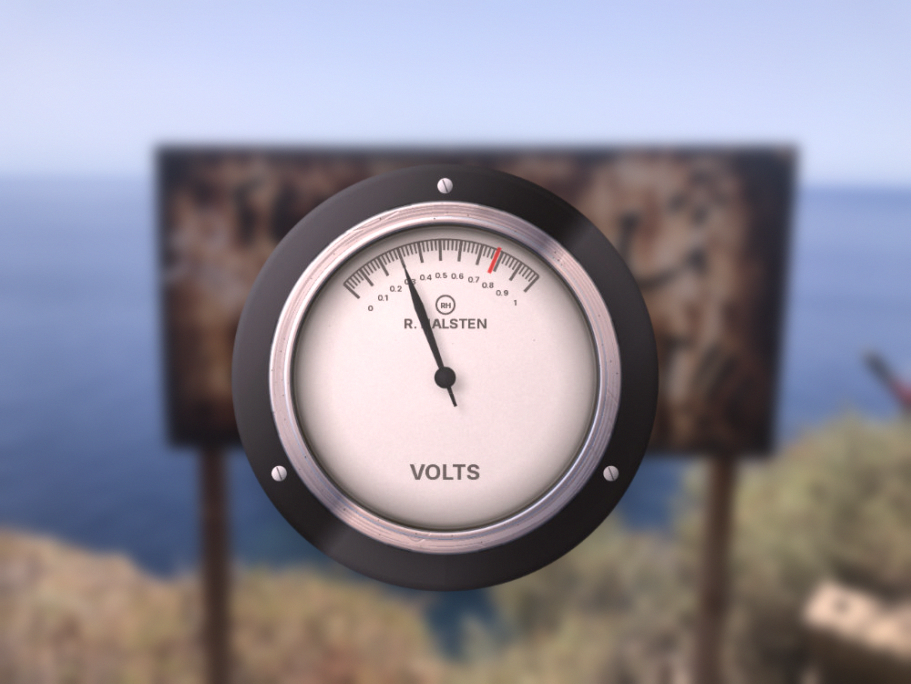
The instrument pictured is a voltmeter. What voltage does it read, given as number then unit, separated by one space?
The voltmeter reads 0.3 V
